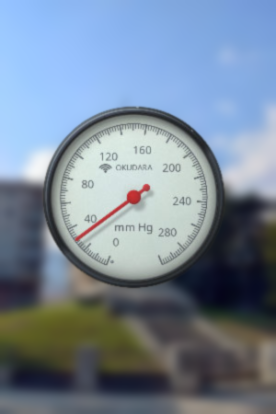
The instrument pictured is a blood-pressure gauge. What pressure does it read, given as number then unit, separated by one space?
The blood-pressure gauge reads 30 mmHg
